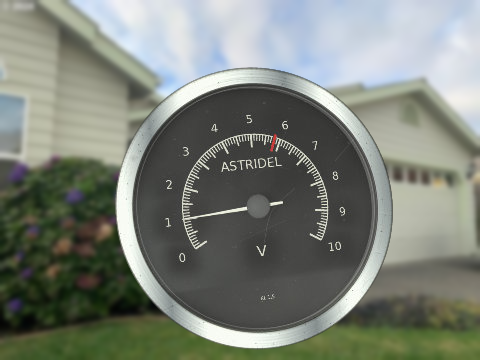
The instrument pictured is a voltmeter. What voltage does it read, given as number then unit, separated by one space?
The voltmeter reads 1 V
